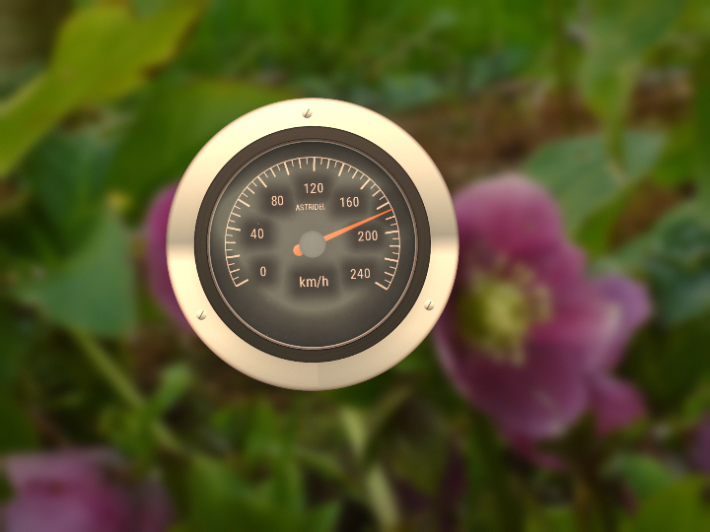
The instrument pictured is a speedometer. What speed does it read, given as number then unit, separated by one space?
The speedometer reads 185 km/h
